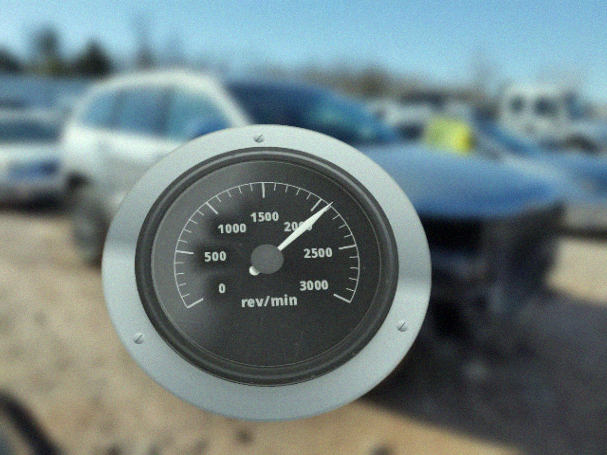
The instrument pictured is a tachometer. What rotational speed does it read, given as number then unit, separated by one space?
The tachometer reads 2100 rpm
